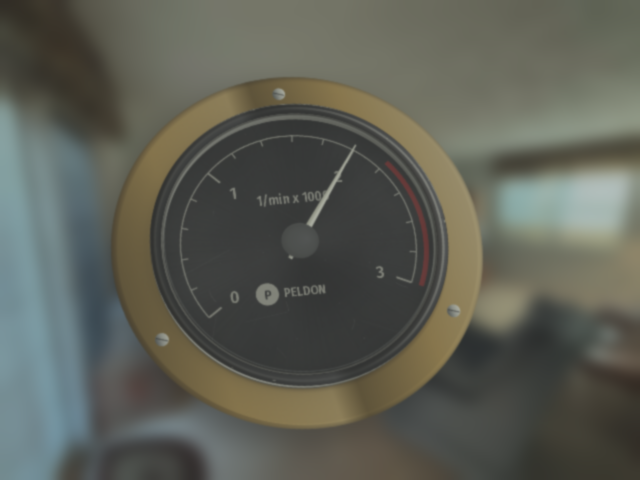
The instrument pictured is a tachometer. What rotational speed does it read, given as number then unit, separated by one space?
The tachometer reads 2000 rpm
